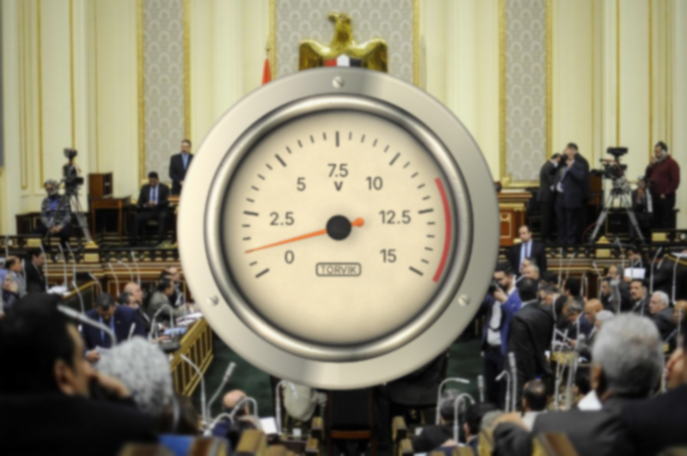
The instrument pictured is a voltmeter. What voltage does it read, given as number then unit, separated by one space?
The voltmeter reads 1 V
